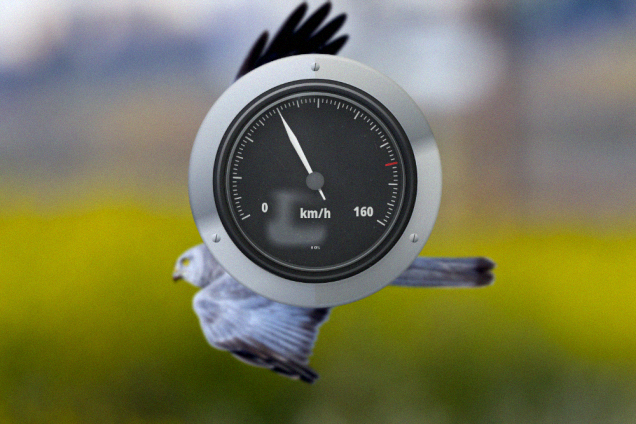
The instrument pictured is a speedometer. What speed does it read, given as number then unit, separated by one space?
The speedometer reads 60 km/h
